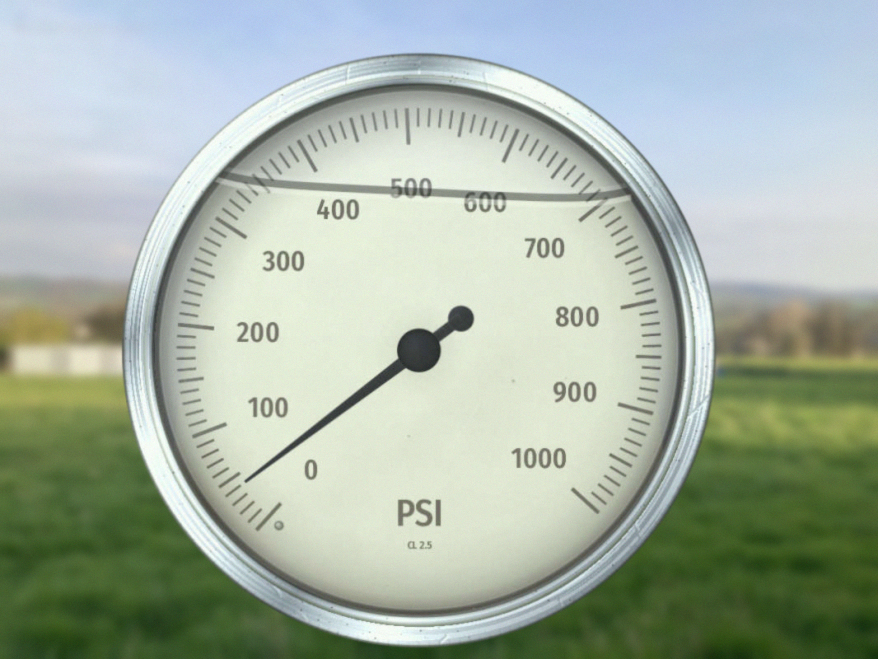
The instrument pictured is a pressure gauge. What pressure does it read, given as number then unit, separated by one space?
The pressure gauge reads 40 psi
